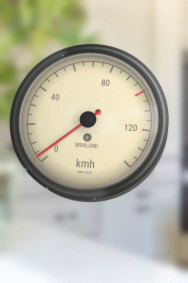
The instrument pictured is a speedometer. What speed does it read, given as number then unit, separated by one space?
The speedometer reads 2.5 km/h
